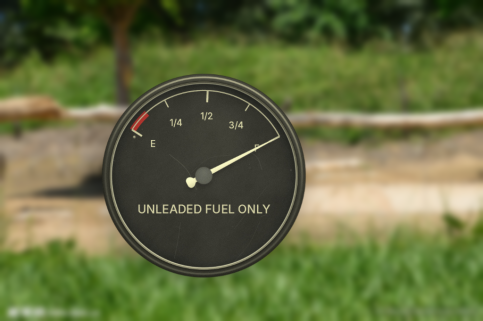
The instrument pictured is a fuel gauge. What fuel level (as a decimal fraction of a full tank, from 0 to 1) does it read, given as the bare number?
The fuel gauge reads 1
